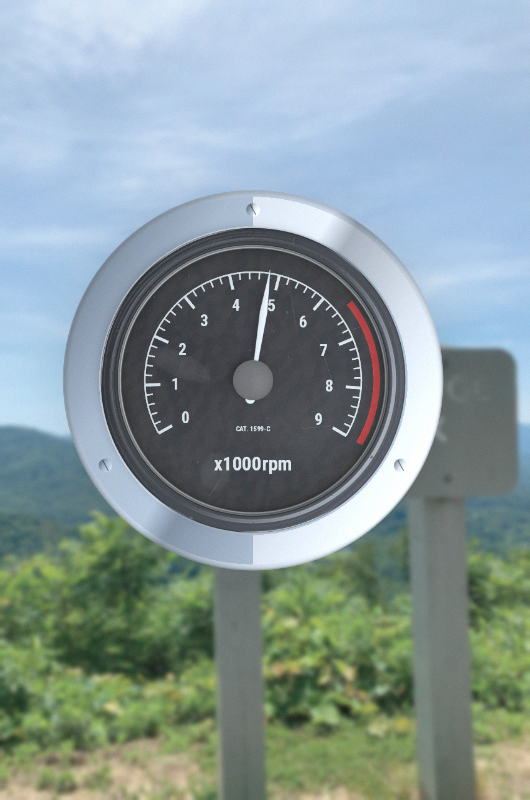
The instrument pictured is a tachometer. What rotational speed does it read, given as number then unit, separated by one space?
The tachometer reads 4800 rpm
